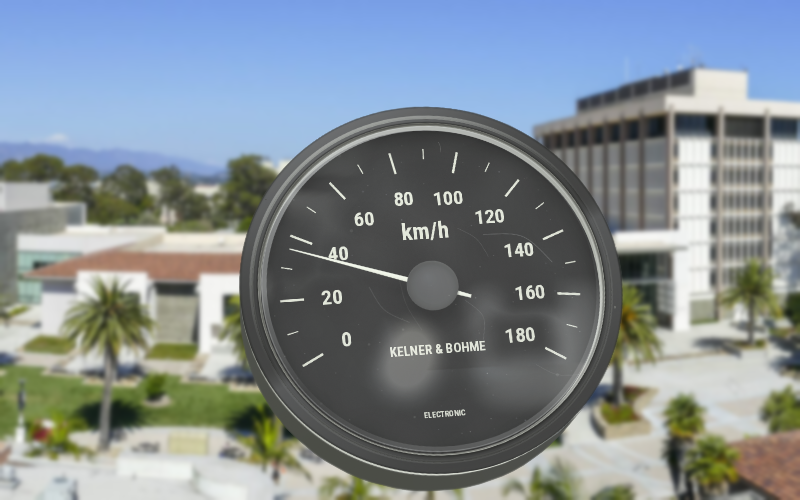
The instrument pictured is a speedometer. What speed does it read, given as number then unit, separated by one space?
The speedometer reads 35 km/h
